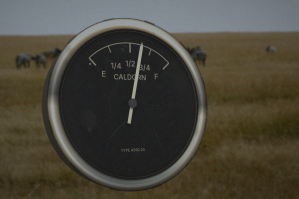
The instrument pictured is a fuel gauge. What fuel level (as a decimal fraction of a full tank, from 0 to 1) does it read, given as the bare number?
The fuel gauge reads 0.625
